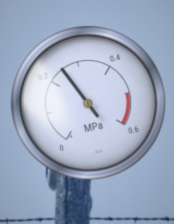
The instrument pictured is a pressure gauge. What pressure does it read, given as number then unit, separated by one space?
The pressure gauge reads 0.25 MPa
